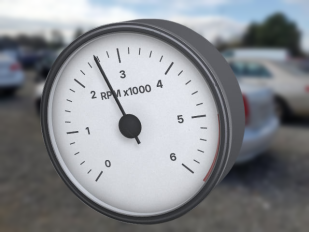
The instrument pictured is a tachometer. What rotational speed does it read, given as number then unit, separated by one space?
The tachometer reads 2600 rpm
